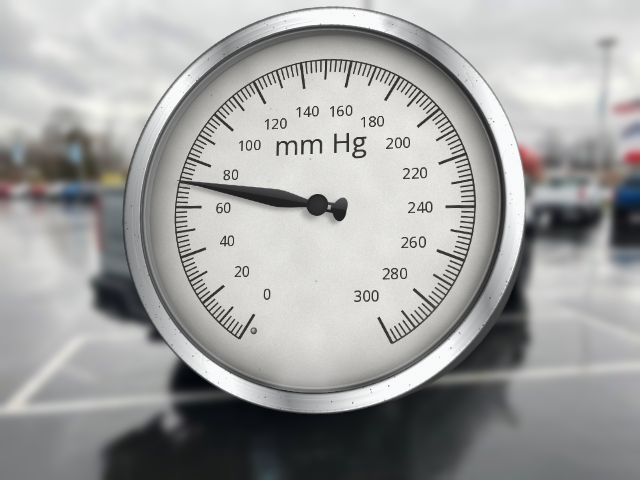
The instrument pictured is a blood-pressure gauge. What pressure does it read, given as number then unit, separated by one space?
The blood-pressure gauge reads 70 mmHg
